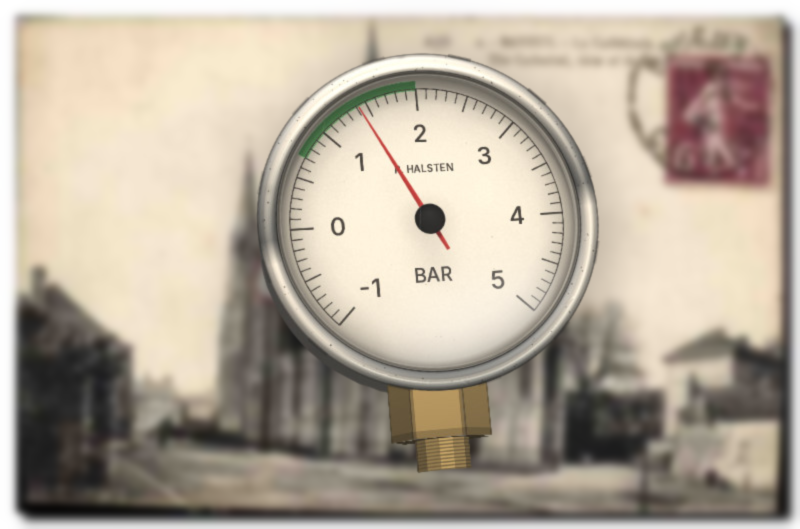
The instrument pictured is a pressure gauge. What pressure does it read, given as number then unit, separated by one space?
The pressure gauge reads 1.4 bar
